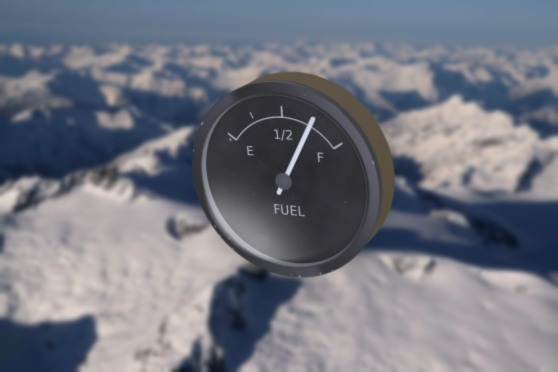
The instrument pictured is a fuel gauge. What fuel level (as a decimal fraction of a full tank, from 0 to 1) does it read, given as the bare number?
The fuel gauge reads 0.75
